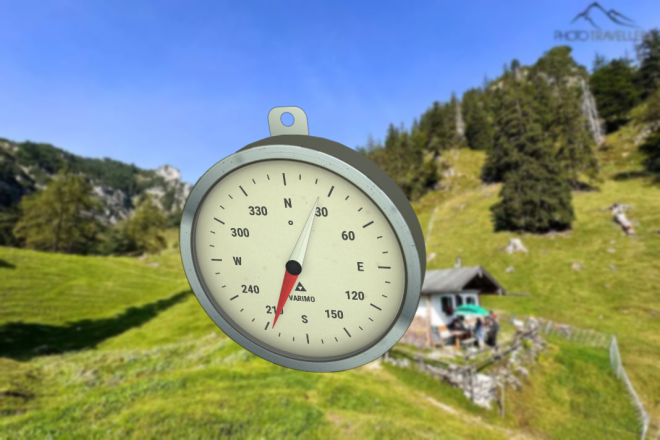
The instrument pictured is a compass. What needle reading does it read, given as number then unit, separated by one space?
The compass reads 205 °
